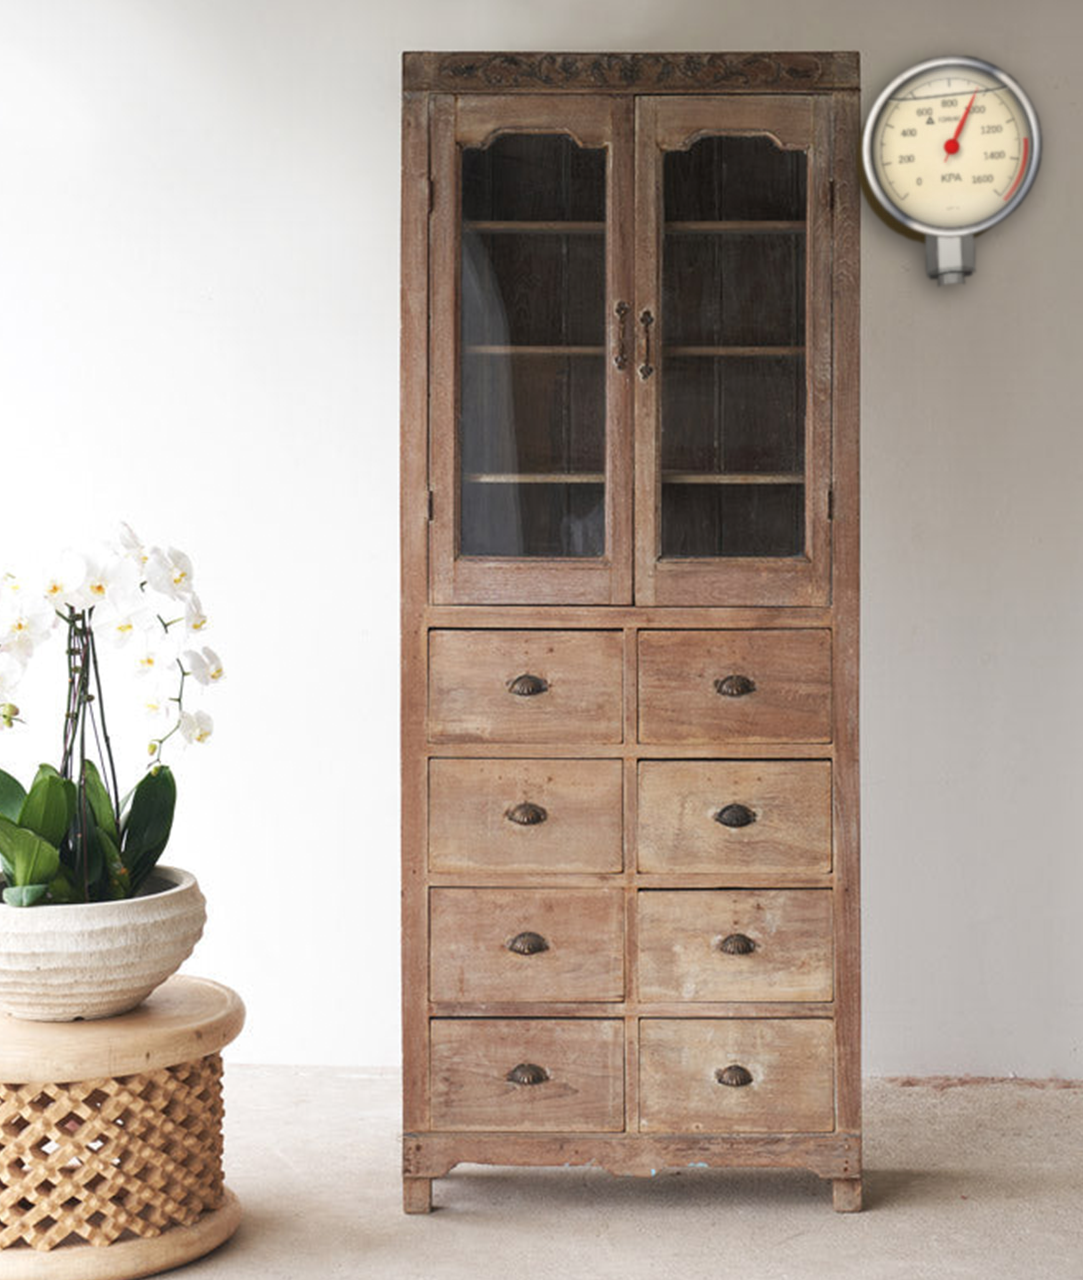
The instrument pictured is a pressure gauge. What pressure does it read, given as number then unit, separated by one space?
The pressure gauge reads 950 kPa
